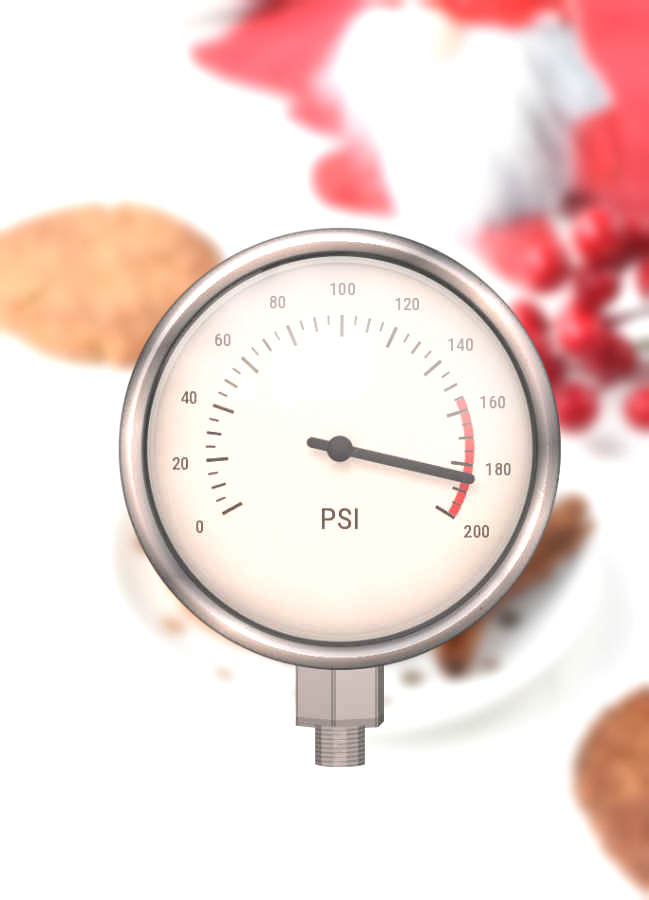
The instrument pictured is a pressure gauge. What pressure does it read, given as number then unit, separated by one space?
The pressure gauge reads 185 psi
